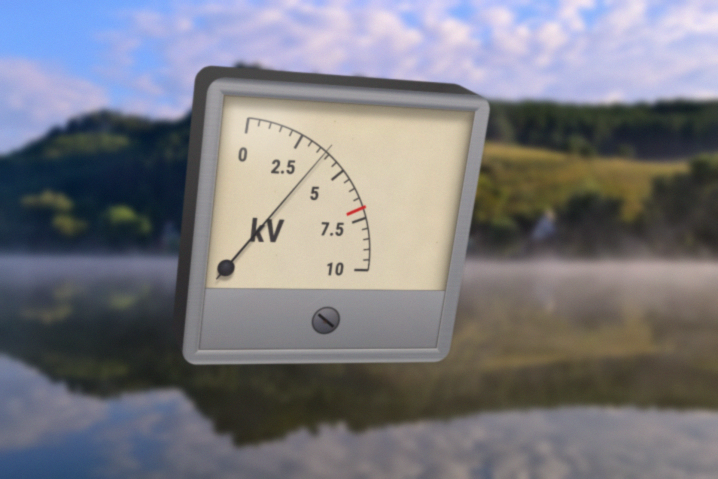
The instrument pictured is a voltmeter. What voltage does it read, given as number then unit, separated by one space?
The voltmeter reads 3.75 kV
